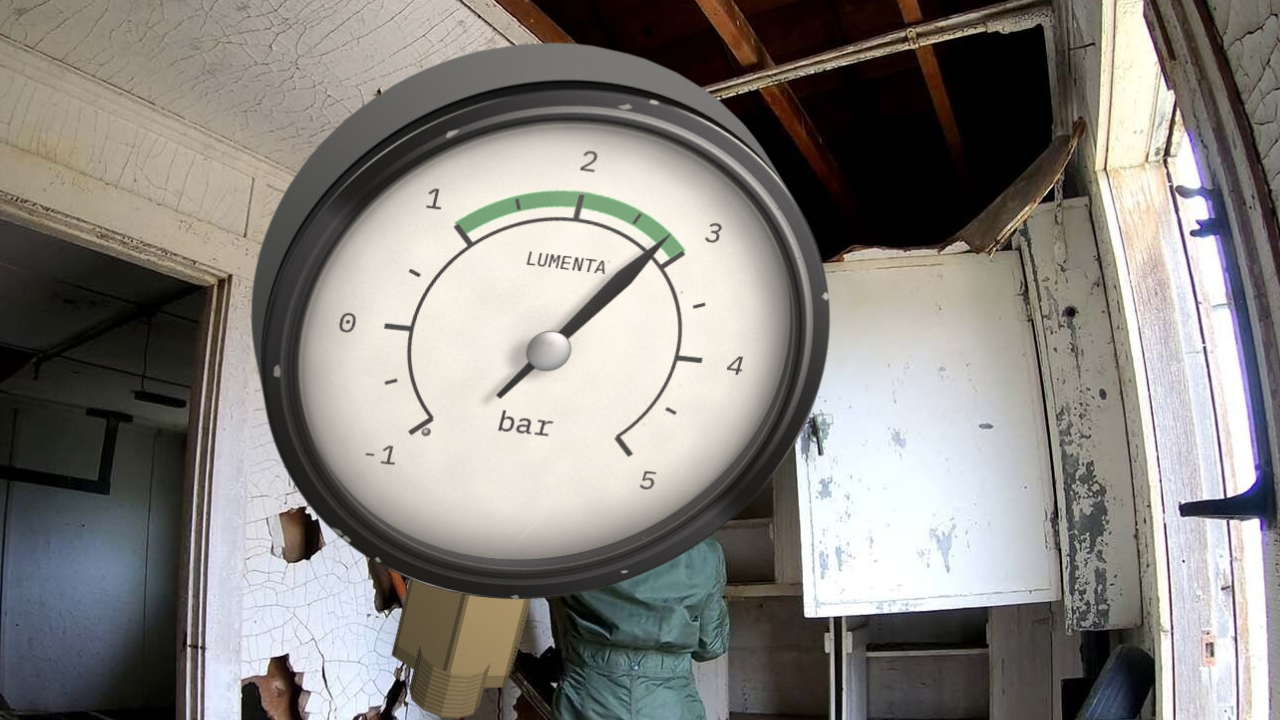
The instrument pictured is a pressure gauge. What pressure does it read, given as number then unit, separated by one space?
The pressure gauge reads 2.75 bar
